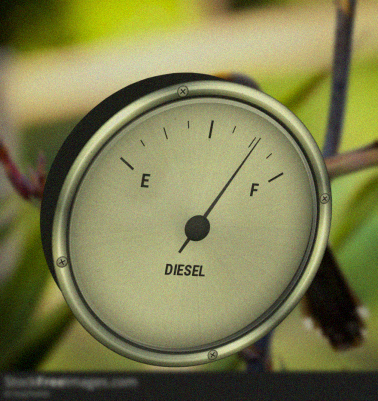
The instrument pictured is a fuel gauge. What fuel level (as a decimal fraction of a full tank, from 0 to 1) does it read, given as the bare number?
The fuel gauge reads 0.75
